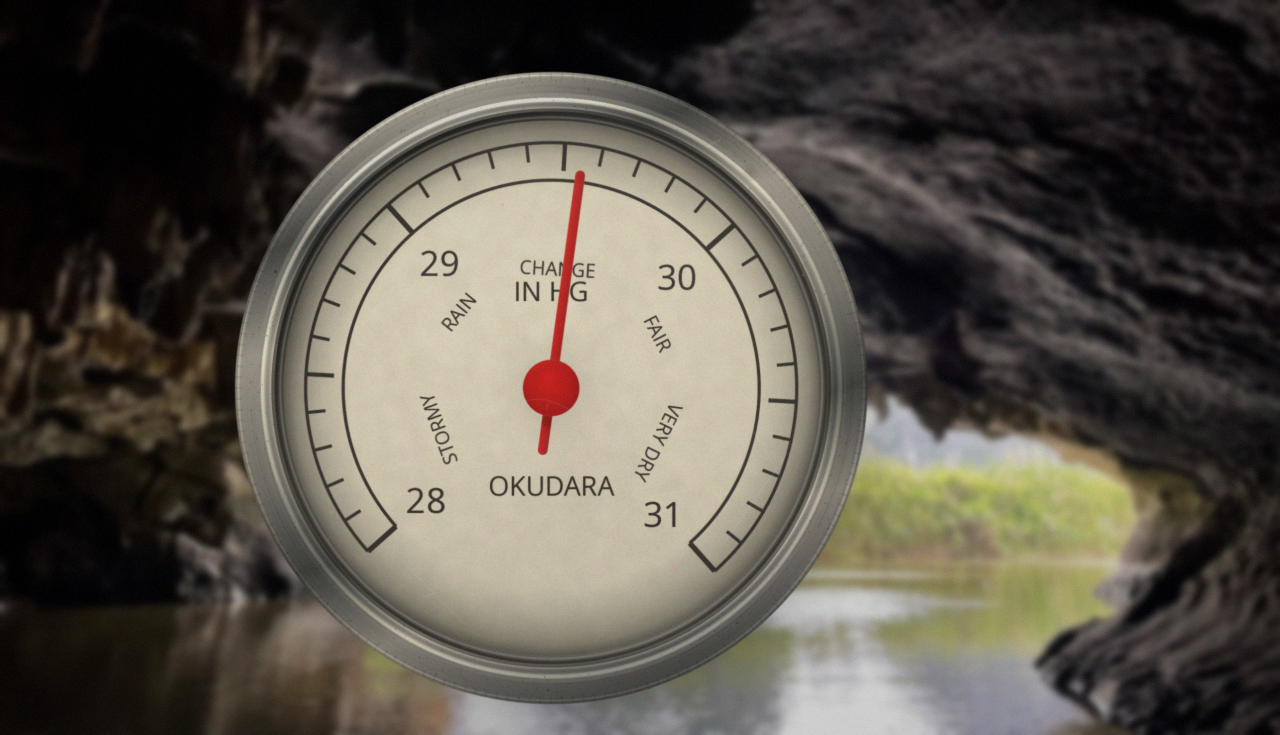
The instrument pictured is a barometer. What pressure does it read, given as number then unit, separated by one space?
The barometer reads 29.55 inHg
